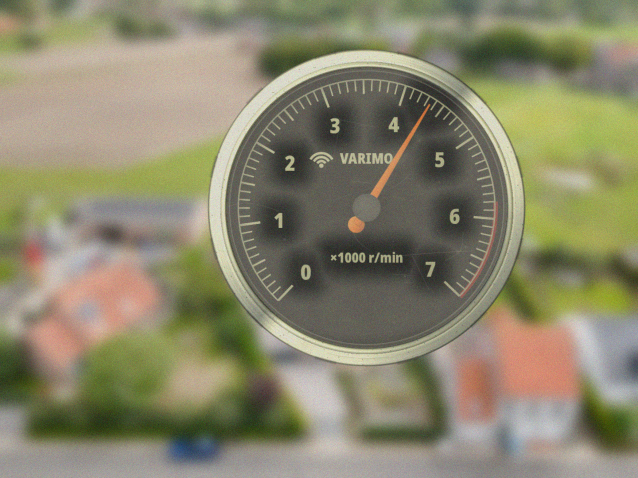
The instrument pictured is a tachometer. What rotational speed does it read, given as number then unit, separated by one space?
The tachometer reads 4350 rpm
